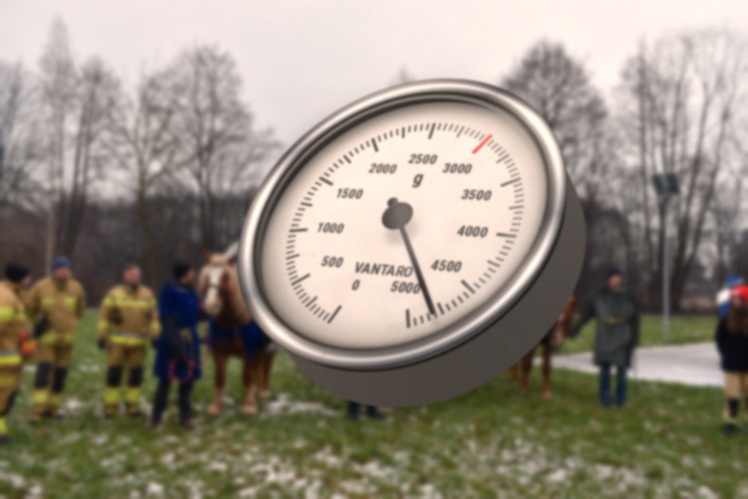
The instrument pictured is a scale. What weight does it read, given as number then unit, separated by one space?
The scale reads 4800 g
